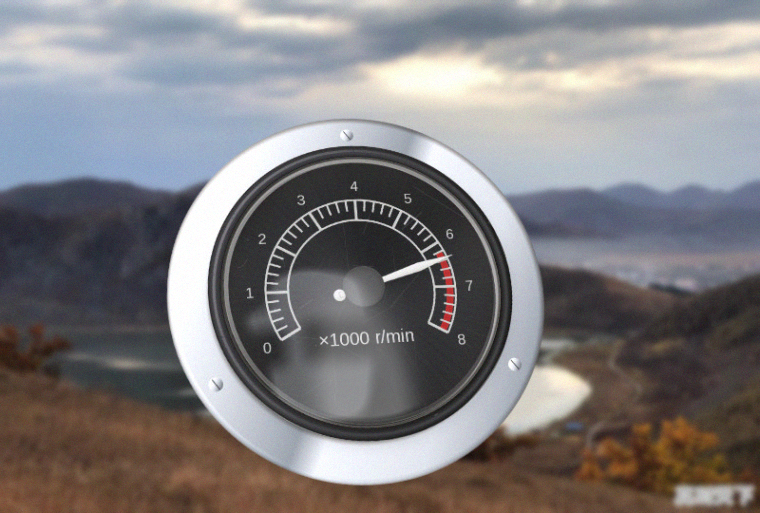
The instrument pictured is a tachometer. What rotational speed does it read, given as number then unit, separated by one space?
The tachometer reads 6400 rpm
